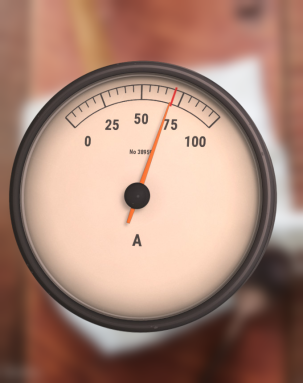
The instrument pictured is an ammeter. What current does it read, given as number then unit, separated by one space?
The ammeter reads 70 A
